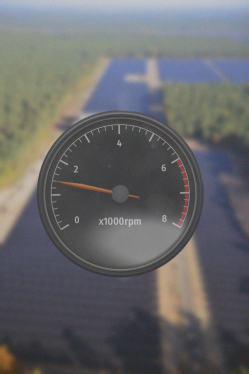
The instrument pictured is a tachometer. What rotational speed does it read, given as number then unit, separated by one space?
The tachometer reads 1400 rpm
